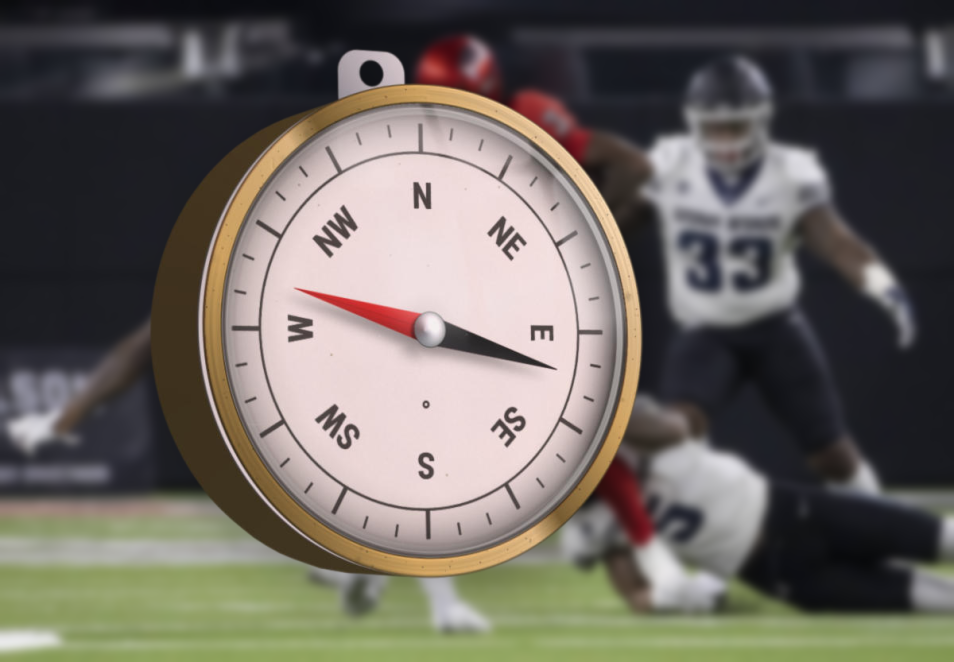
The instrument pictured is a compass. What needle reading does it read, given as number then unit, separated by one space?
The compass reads 285 °
